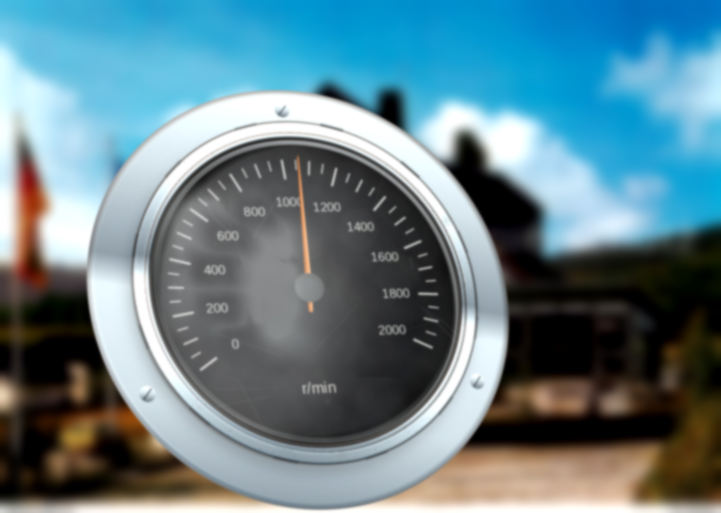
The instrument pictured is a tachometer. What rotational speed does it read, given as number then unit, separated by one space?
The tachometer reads 1050 rpm
